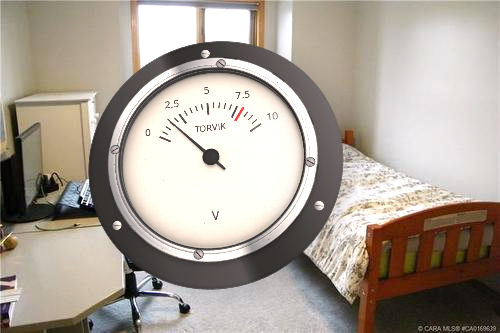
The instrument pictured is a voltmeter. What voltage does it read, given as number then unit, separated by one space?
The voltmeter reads 1.5 V
